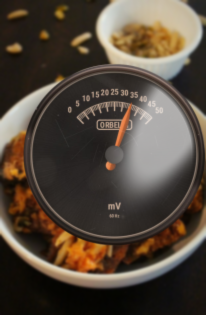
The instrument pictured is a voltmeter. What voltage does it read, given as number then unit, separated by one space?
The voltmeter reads 35 mV
